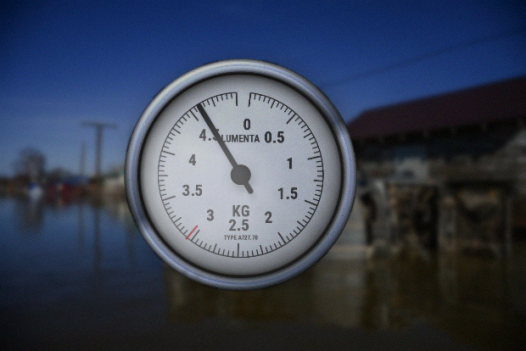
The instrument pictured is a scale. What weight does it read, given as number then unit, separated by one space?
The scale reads 4.6 kg
